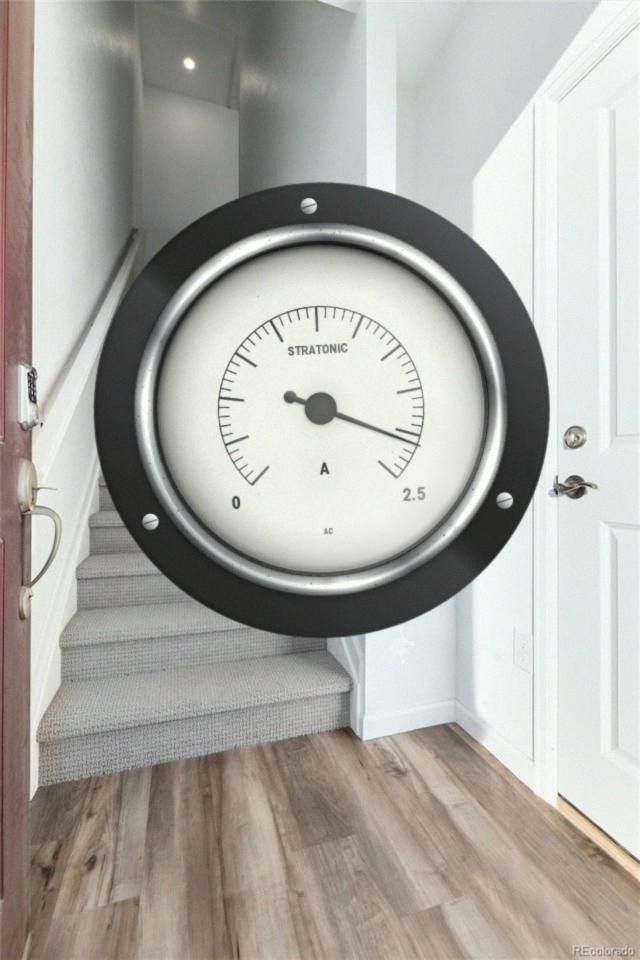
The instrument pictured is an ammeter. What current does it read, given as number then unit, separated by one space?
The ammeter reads 2.3 A
